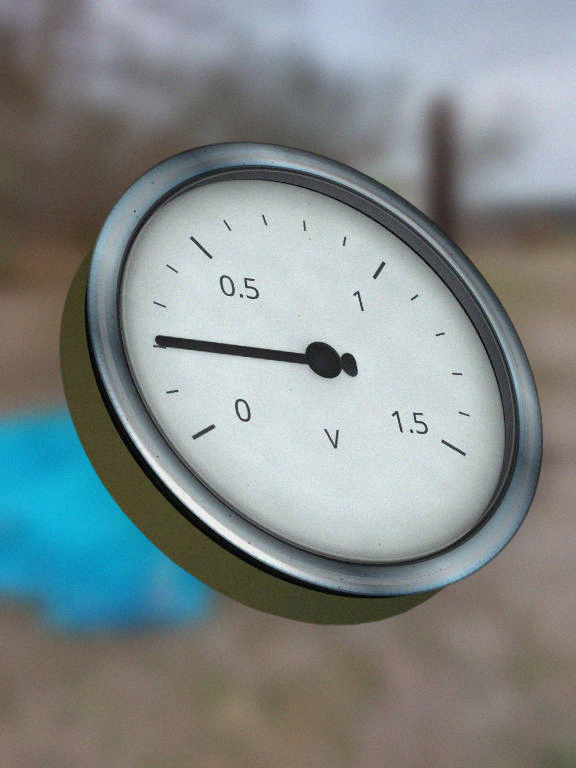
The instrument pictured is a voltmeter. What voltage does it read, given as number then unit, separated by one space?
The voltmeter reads 0.2 V
